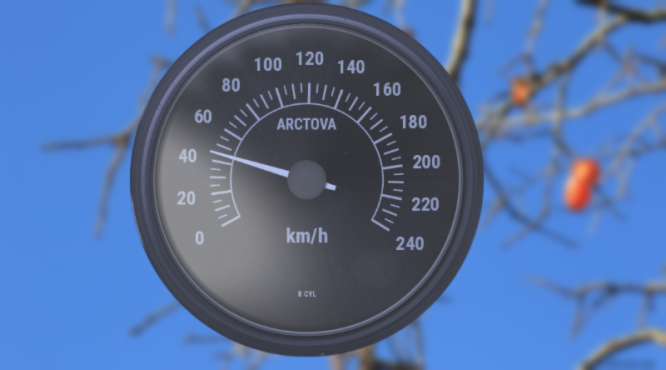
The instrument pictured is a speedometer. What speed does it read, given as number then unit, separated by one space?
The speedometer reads 45 km/h
